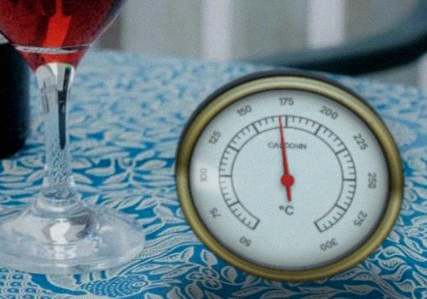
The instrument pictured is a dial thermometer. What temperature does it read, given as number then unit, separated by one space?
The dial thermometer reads 170 °C
